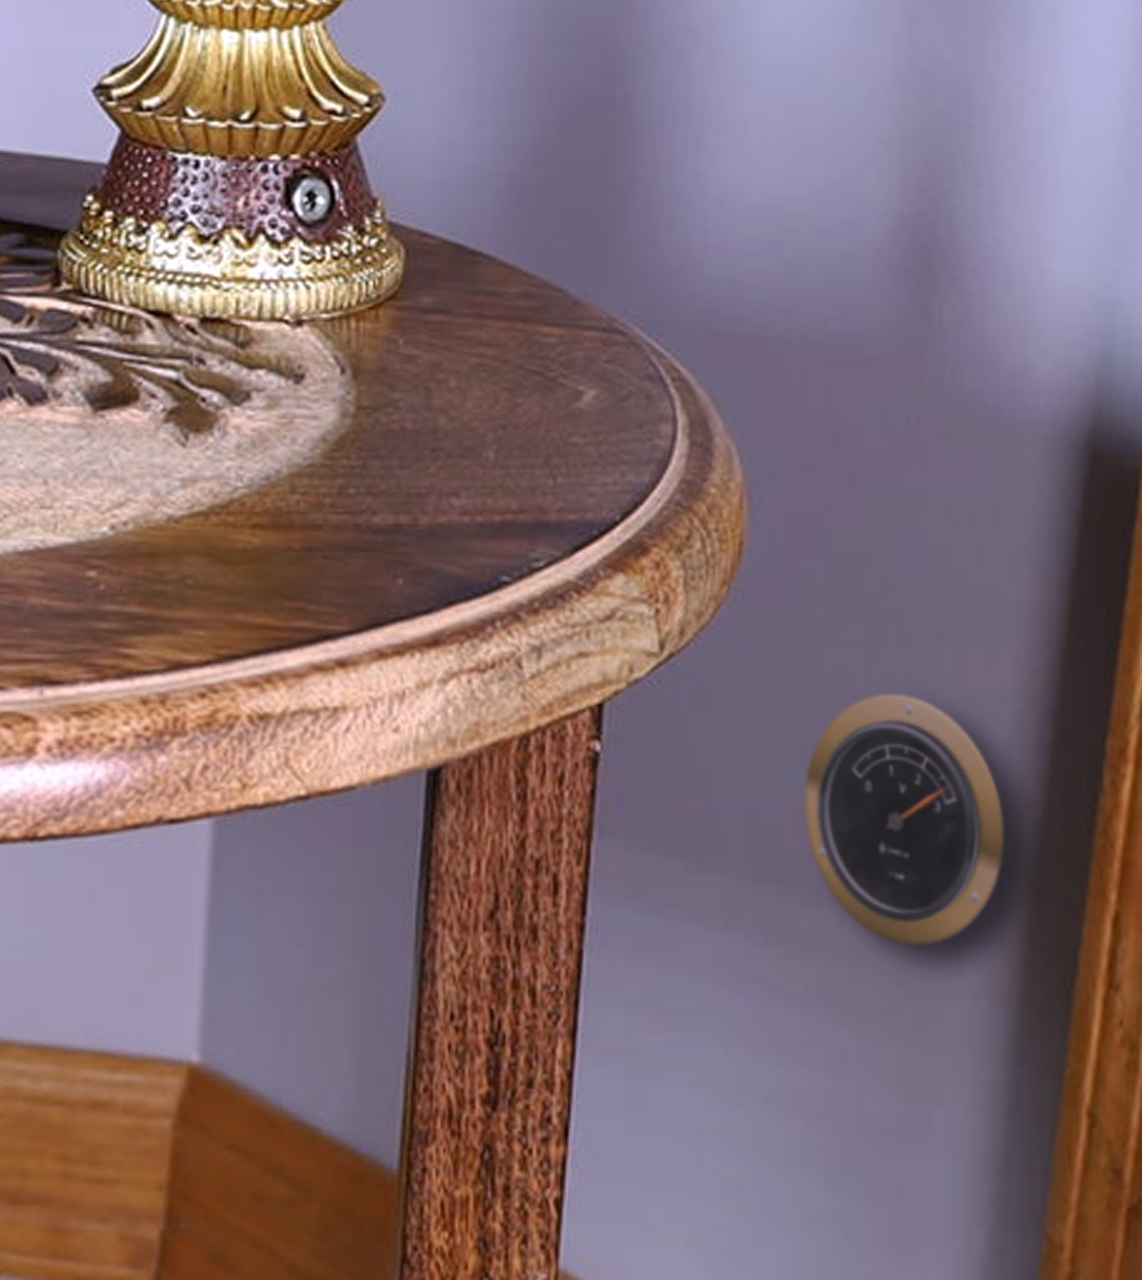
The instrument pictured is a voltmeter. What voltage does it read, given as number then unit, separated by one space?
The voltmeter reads 2.75 V
